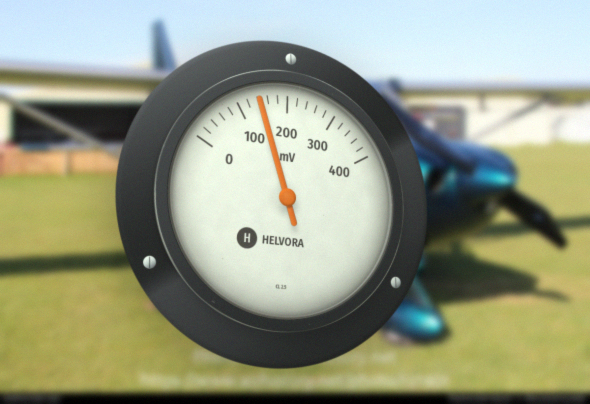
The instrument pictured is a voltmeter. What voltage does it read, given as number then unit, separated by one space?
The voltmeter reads 140 mV
